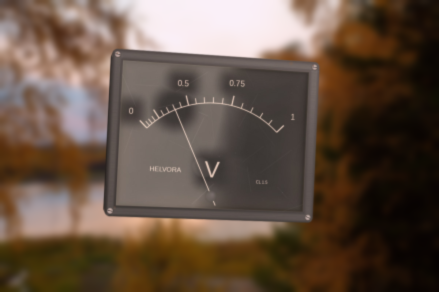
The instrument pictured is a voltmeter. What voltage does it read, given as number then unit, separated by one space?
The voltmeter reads 0.4 V
